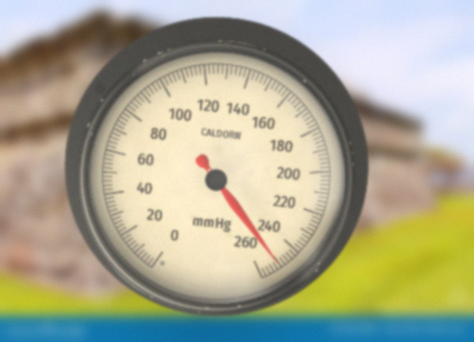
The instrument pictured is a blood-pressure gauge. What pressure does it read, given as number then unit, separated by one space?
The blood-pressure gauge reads 250 mmHg
